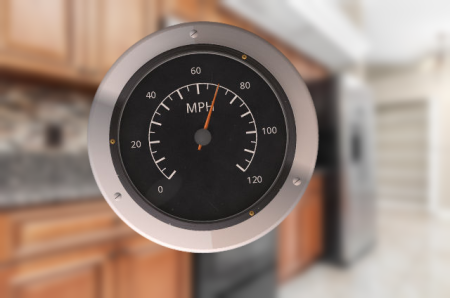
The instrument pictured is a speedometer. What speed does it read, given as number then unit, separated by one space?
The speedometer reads 70 mph
